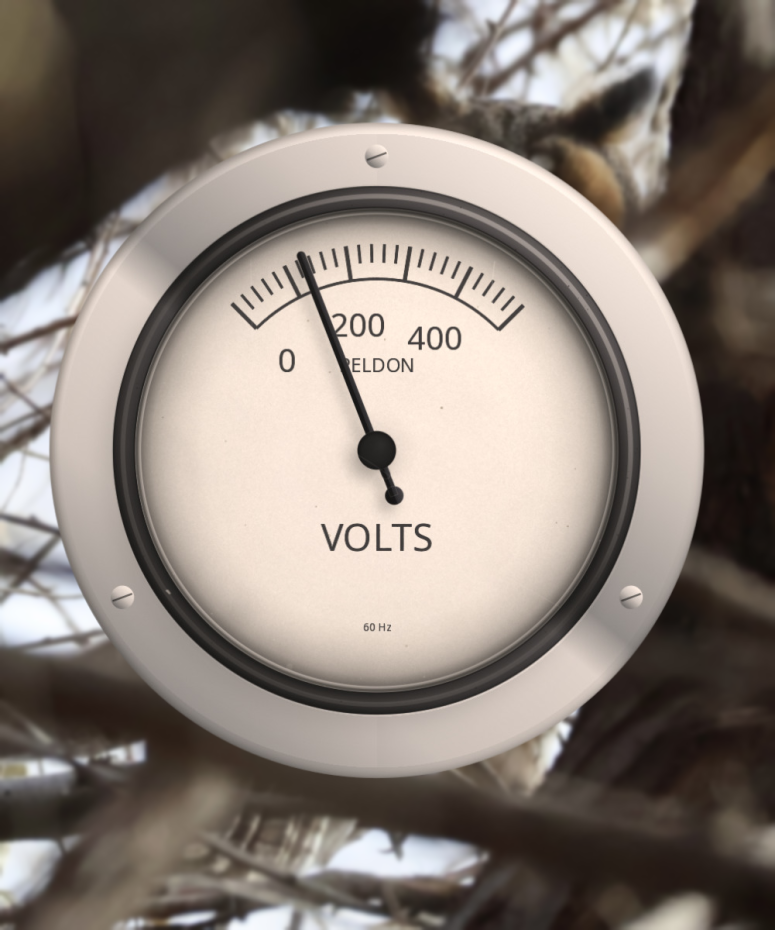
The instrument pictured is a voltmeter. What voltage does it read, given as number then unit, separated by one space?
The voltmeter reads 130 V
